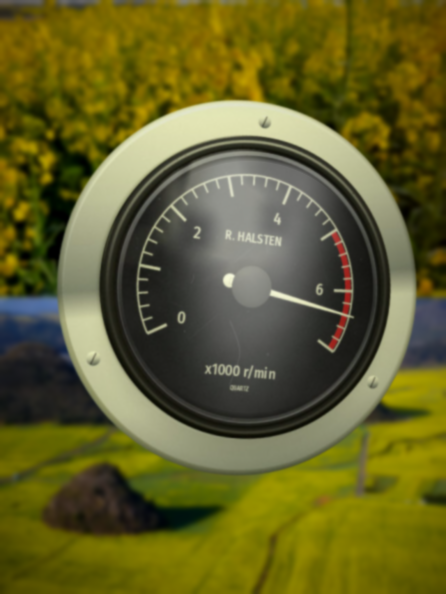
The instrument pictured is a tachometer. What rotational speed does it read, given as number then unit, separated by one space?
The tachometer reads 6400 rpm
